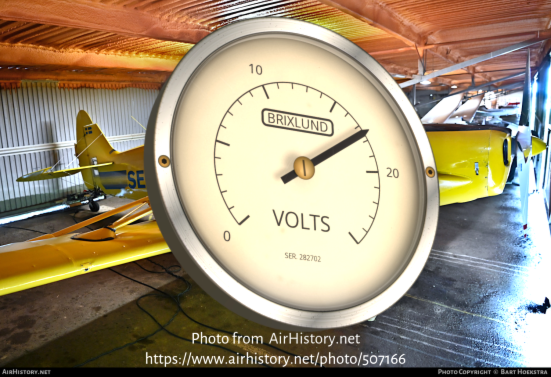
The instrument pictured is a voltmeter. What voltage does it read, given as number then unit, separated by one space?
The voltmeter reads 17.5 V
